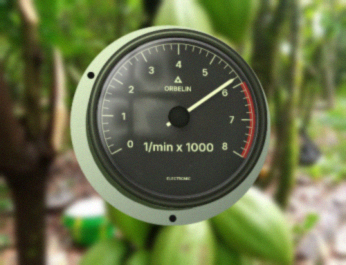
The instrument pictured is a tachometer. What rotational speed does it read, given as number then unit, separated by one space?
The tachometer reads 5800 rpm
